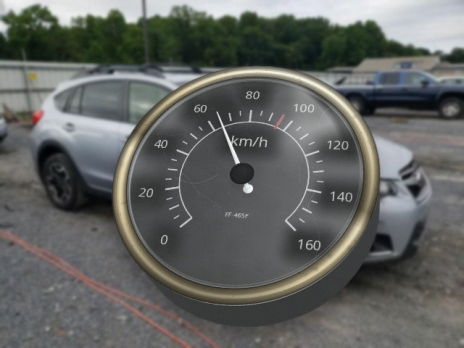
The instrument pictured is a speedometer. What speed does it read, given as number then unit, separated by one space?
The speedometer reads 65 km/h
